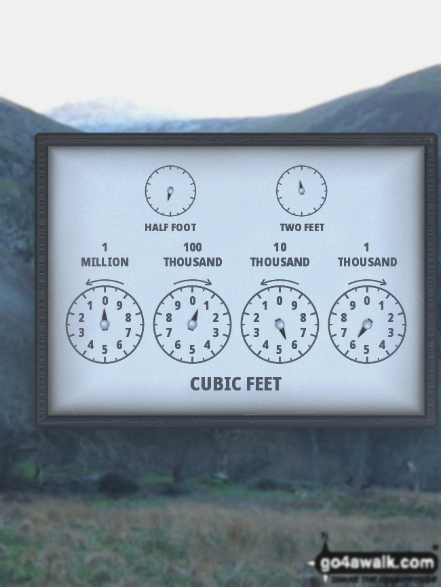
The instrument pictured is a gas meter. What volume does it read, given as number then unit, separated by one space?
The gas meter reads 5600 ft³
